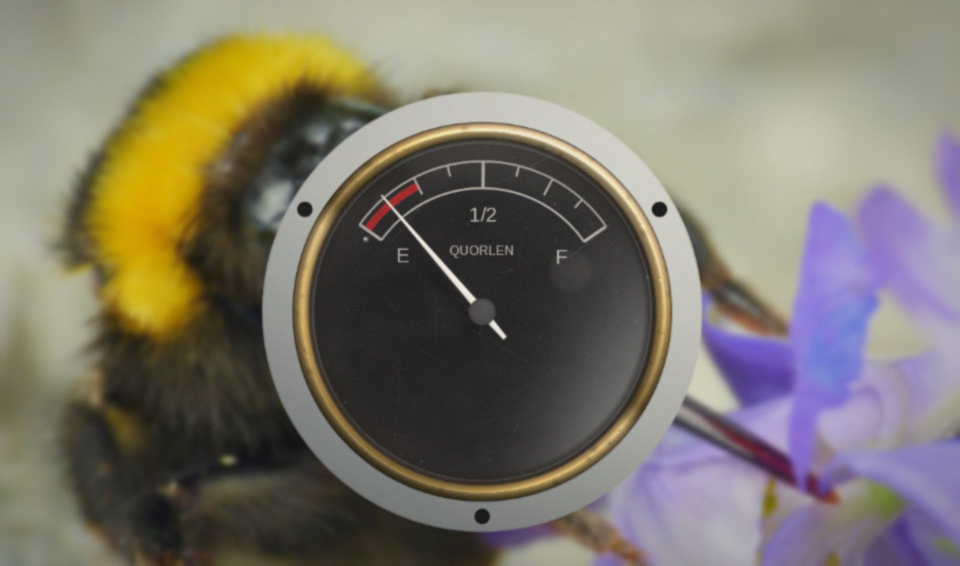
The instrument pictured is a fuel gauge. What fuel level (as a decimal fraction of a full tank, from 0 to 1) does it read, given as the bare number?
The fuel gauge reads 0.125
